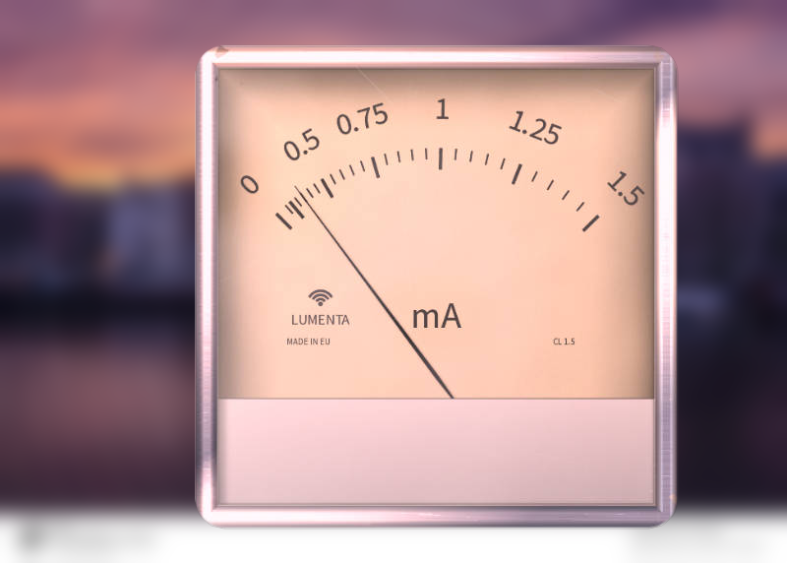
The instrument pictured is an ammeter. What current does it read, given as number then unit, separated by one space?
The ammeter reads 0.35 mA
